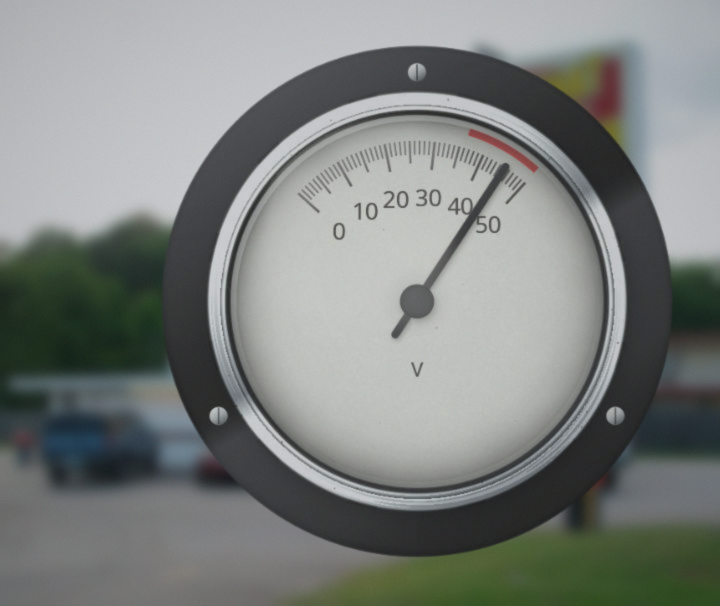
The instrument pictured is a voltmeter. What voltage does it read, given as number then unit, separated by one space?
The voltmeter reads 45 V
